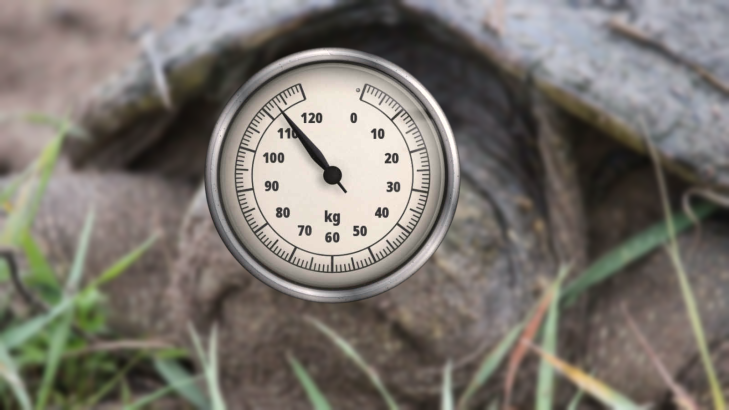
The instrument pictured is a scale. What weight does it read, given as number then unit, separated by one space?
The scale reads 113 kg
